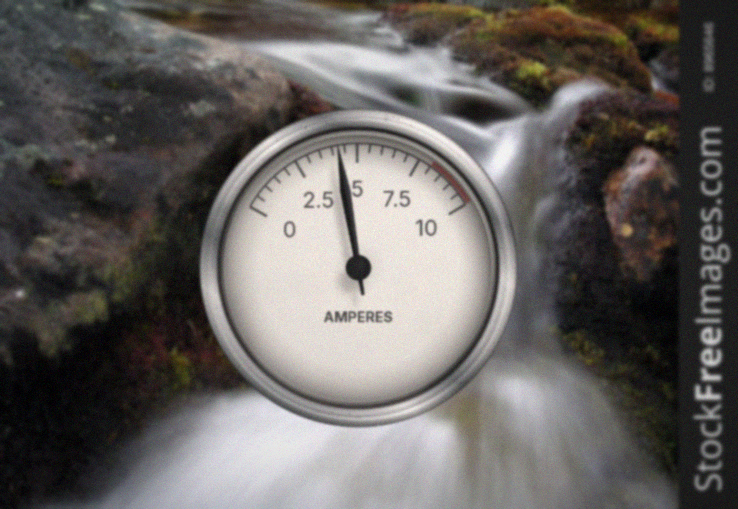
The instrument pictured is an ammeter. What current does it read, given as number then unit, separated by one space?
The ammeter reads 4.25 A
